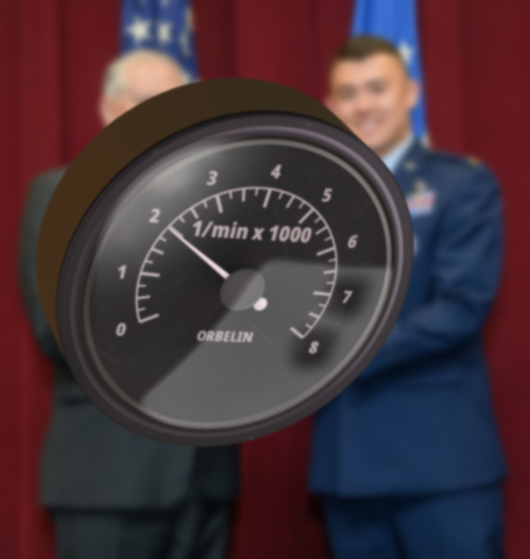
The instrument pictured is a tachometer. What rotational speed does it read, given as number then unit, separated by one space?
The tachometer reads 2000 rpm
